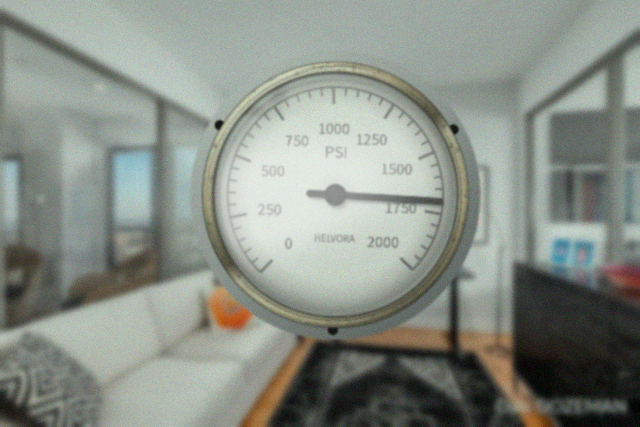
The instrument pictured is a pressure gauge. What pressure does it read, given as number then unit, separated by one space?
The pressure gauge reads 1700 psi
